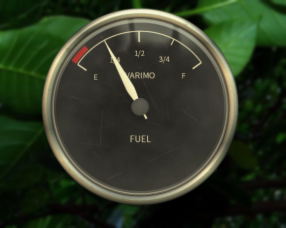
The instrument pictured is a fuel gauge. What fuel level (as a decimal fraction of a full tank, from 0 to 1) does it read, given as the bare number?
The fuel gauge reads 0.25
